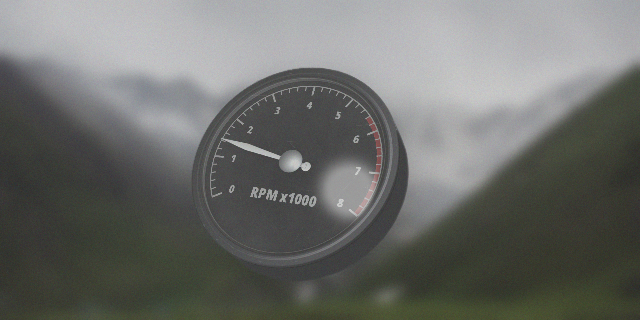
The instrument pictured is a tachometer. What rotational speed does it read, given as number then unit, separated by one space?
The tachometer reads 1400 rpm
